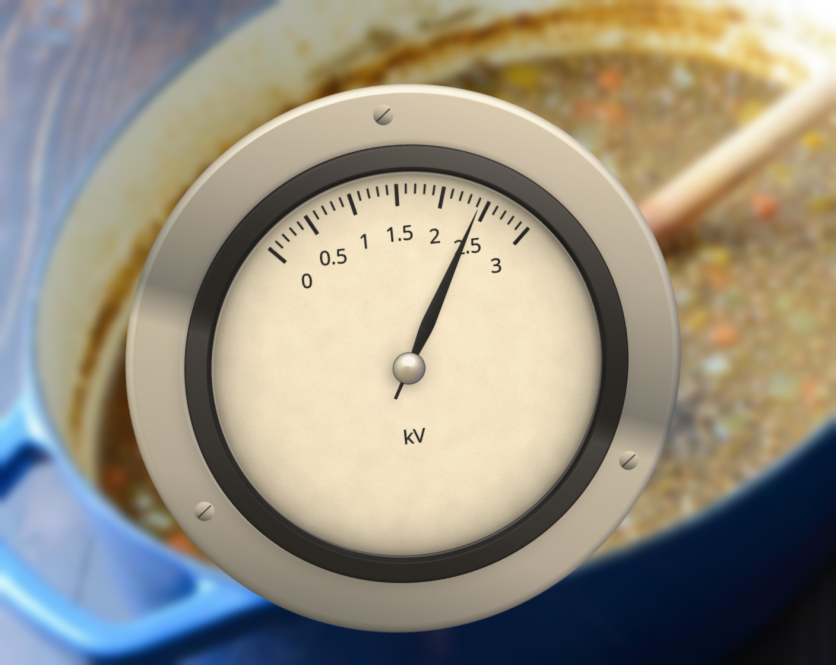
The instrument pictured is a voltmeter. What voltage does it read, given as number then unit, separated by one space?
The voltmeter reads 2.4 kV
